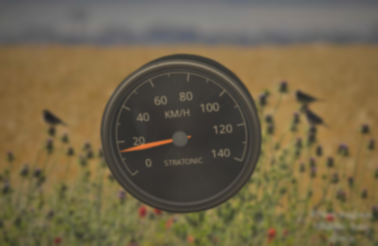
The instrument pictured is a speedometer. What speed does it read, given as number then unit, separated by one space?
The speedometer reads 15 km/h
